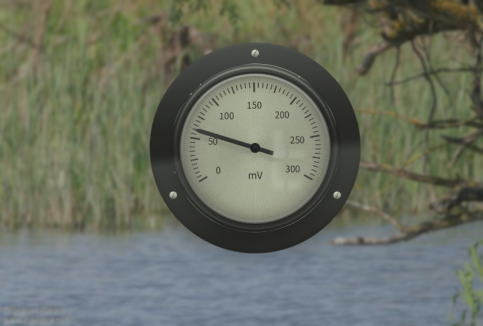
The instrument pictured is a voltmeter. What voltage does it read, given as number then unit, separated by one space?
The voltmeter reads 60 mV
